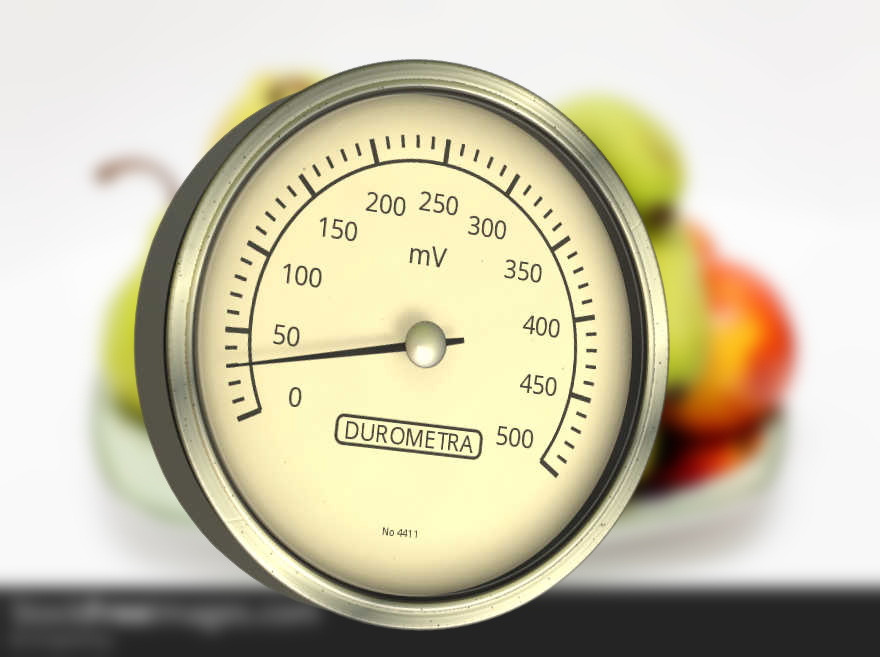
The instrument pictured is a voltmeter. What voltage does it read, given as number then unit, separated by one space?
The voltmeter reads 30 mV
